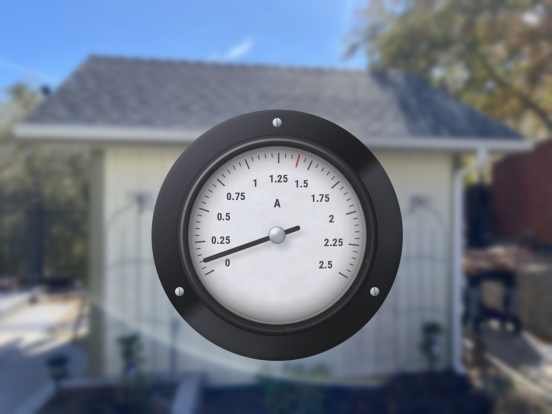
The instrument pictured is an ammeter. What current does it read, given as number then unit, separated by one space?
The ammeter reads 0.1 A
